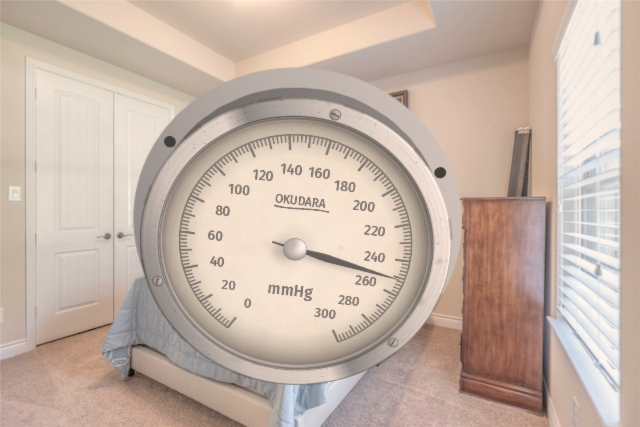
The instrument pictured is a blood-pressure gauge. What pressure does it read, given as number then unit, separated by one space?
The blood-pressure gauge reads 250 mmHg
